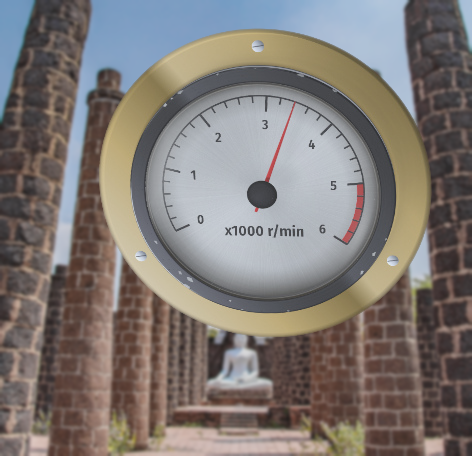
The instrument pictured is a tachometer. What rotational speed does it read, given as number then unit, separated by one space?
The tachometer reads 3400 rpm
